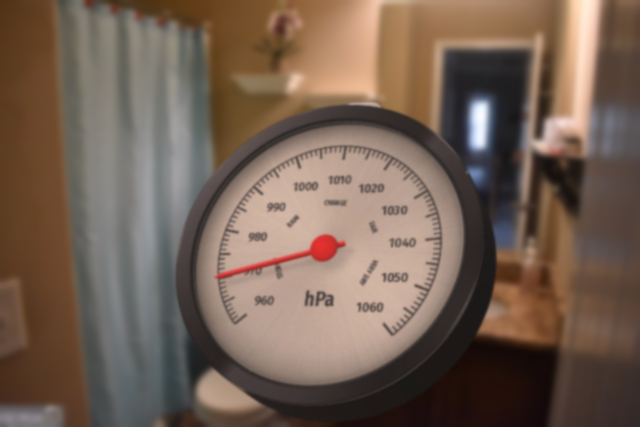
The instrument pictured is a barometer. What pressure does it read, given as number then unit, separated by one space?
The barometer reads 970 hPa
